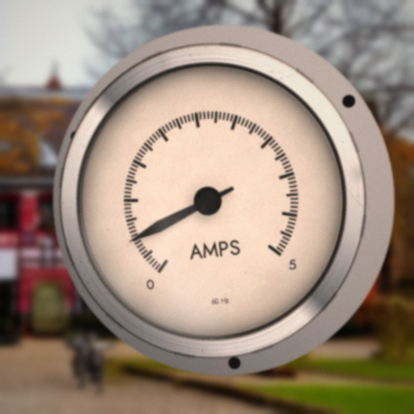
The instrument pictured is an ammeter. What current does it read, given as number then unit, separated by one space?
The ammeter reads 0.5 A
